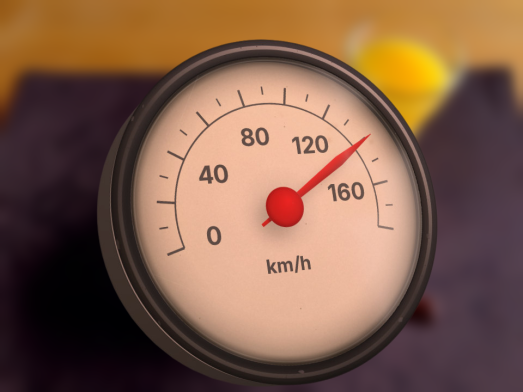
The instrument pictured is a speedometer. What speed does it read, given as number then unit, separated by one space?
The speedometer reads 140 km/h
